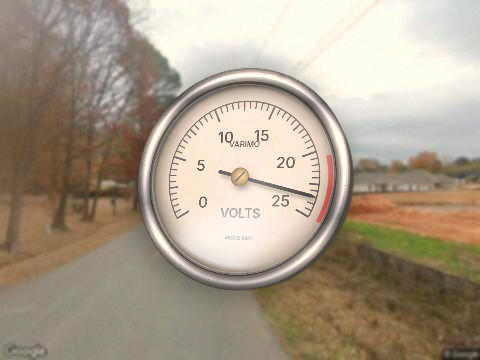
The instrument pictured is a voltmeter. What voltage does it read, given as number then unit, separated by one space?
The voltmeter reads 23.5 V
